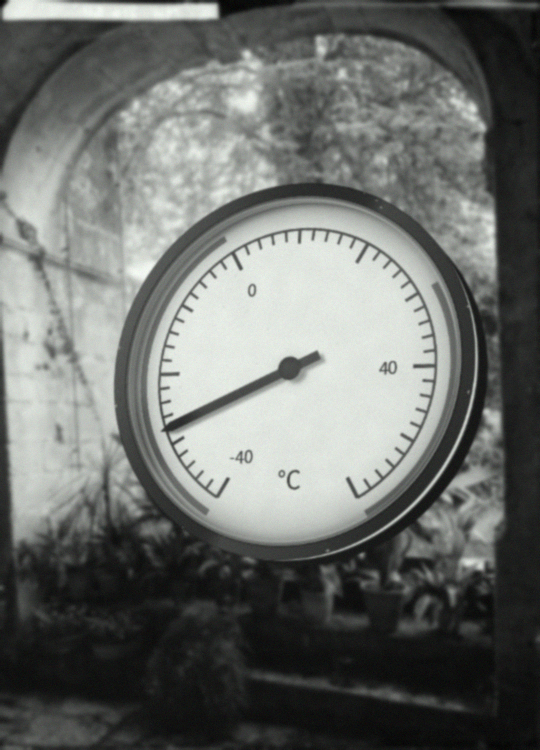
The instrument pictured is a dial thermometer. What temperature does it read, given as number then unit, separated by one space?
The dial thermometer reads -28 °C
